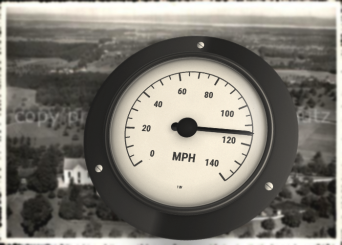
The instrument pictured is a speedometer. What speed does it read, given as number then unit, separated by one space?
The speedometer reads 115 mph
